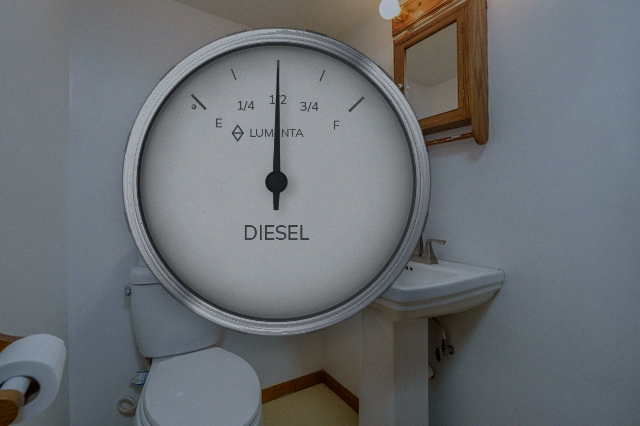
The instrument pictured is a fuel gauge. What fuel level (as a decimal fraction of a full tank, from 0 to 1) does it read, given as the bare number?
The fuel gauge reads 0.5
